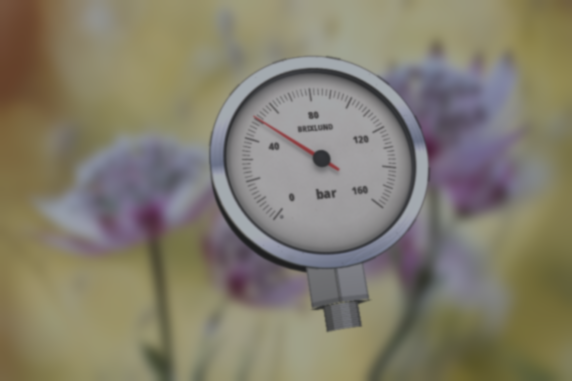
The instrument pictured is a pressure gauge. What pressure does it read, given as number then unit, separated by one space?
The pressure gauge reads 50 bar
